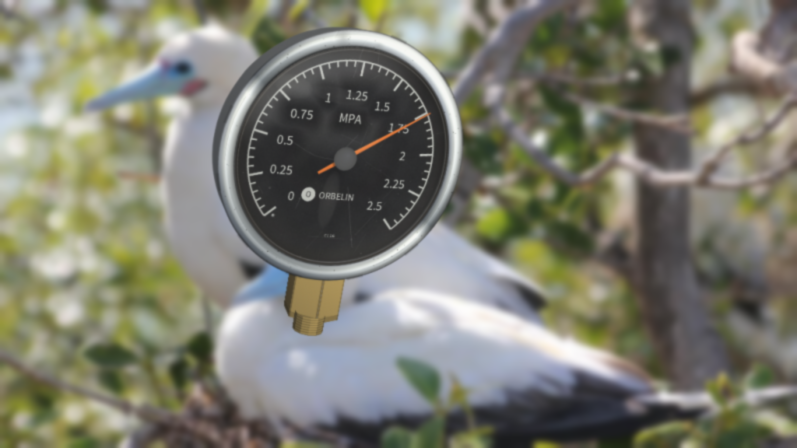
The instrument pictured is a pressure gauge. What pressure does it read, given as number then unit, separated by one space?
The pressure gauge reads 1.75 MPa
